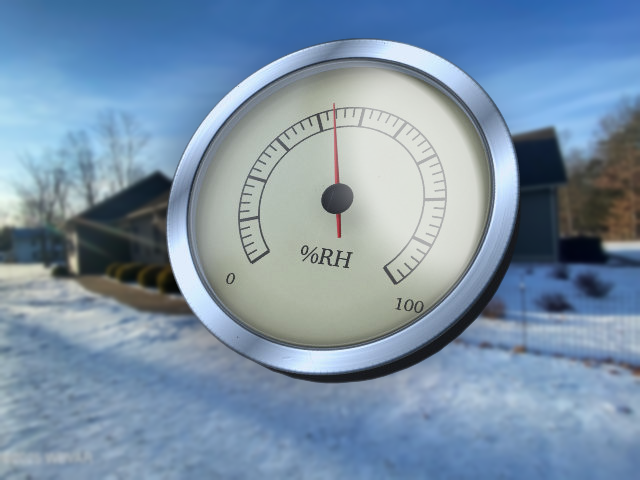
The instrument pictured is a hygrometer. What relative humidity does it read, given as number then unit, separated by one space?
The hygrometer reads 44 %
